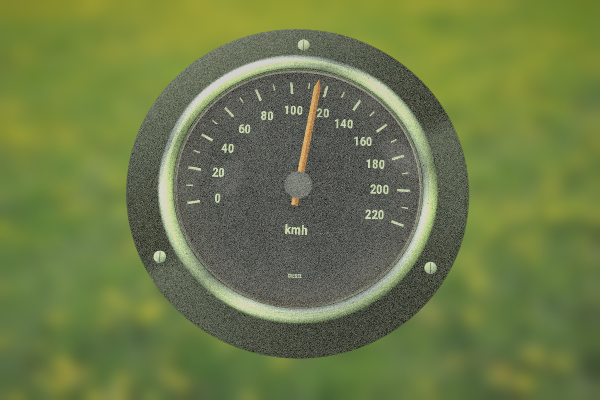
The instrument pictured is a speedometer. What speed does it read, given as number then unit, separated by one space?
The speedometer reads 115 km/h
